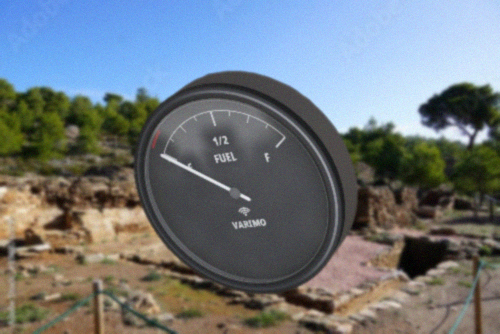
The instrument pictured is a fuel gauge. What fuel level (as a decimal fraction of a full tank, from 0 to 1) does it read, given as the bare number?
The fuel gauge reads 0
